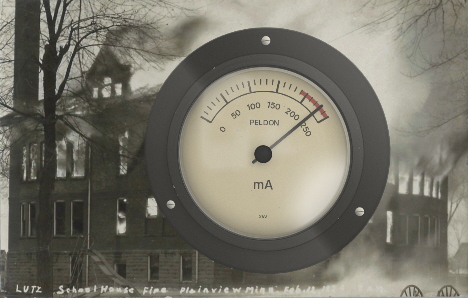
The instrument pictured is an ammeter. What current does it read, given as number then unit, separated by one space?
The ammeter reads 230 mA
